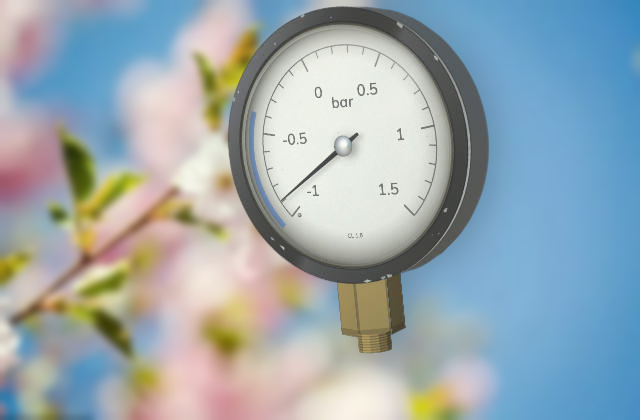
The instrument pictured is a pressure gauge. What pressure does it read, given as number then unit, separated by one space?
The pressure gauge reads -0.9 bar
